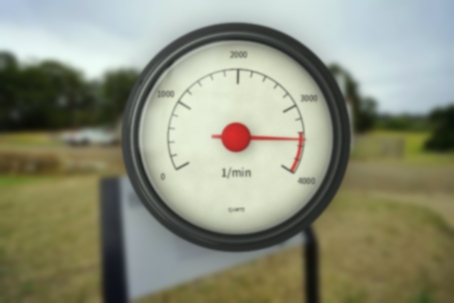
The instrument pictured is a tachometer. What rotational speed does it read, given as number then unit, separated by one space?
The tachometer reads 3500 rpm
